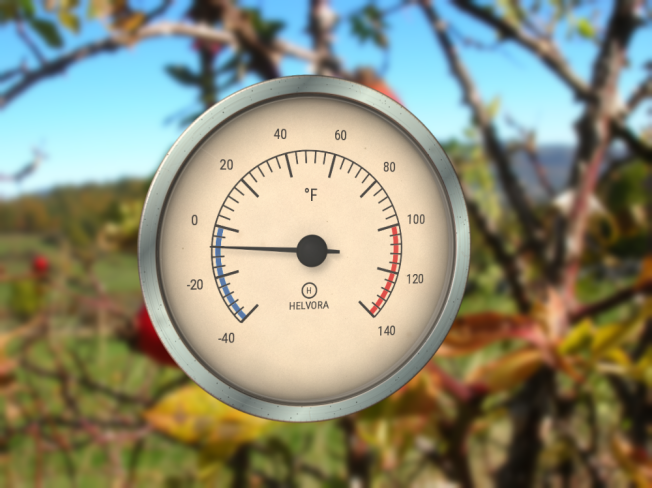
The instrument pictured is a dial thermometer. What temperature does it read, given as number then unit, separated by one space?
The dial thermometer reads -8 °F
